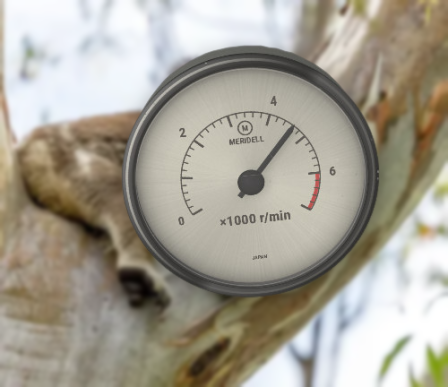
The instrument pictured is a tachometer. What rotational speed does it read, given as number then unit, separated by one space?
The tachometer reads 4600 rpm
